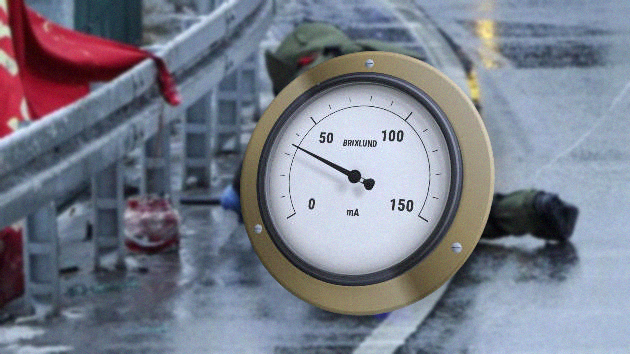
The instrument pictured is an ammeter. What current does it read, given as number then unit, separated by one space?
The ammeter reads 35 mA
